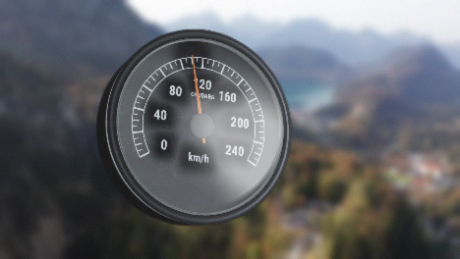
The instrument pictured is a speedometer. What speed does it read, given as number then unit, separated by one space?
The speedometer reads 110 km/h
